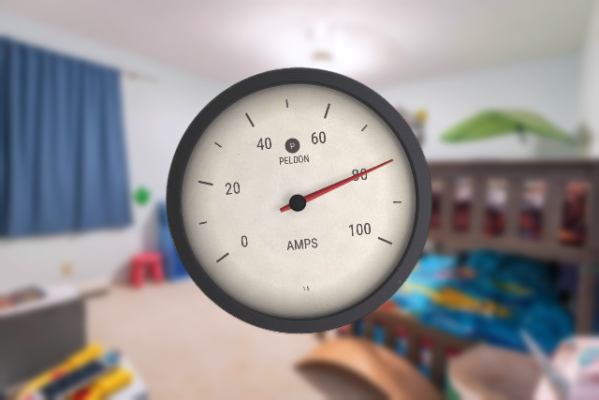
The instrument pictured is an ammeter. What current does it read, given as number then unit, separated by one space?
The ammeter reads 80 A
